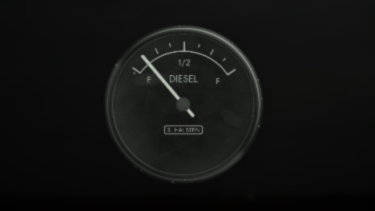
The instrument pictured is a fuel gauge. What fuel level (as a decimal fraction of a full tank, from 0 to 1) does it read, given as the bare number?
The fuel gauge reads 0.125
